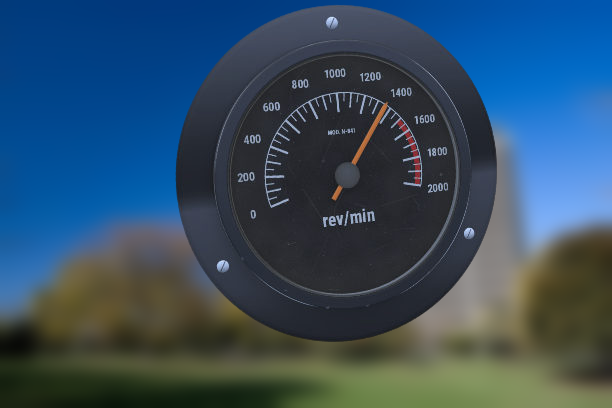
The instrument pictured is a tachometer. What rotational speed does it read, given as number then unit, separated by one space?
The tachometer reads 1350 rpm
